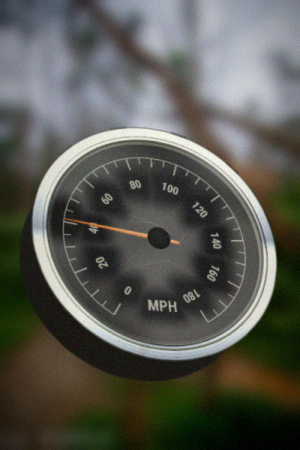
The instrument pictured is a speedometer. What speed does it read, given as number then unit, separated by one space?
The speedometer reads 40 mph
